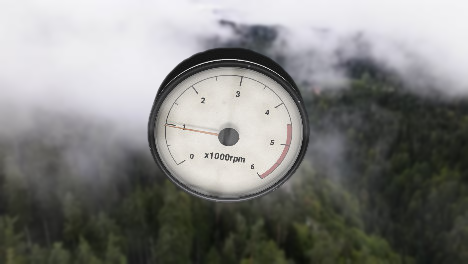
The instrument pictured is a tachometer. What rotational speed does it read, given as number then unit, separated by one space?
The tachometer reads 1000 rpm
